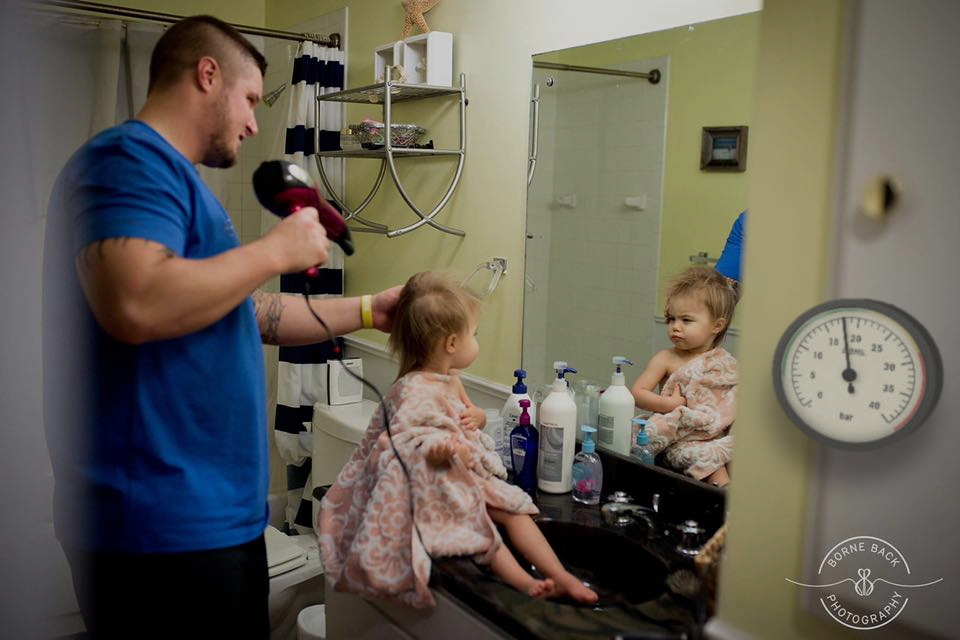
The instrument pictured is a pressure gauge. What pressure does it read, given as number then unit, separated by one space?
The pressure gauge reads 18 bar
